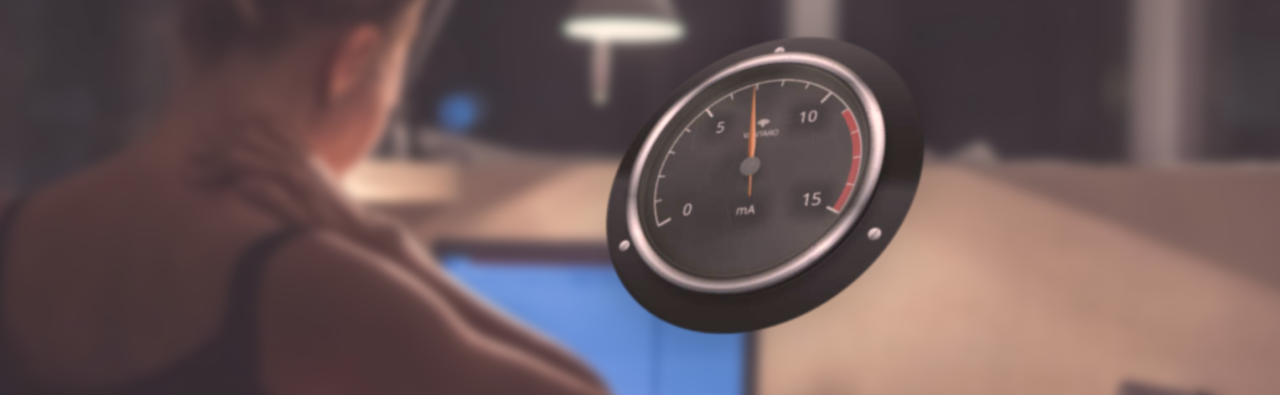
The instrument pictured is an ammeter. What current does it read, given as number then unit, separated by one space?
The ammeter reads 7 mA
